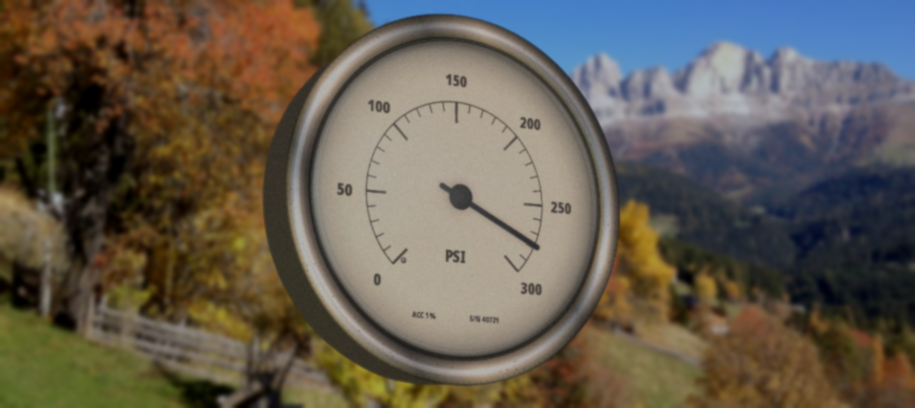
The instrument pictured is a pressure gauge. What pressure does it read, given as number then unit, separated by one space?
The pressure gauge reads 280 psi
